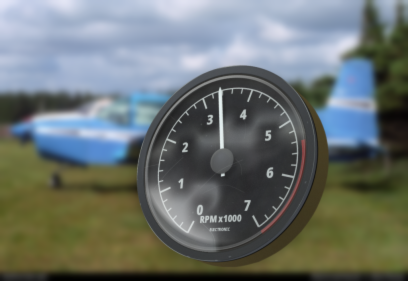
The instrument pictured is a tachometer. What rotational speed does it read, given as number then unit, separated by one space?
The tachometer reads 3400 rpm
